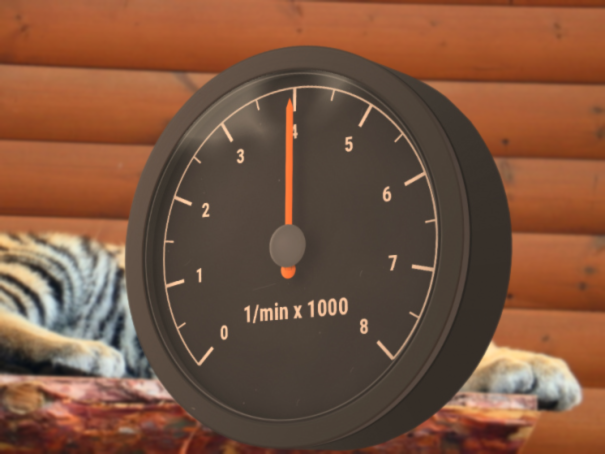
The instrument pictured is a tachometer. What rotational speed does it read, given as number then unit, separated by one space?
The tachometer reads 4000 rpm
